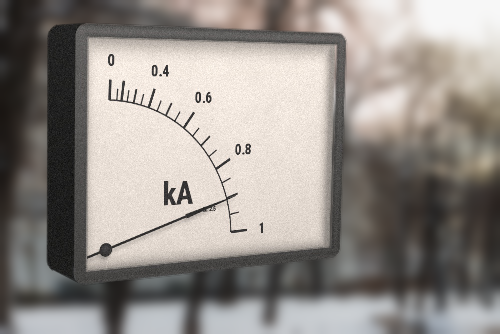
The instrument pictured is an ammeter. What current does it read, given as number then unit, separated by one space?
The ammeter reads 0.9 kA
